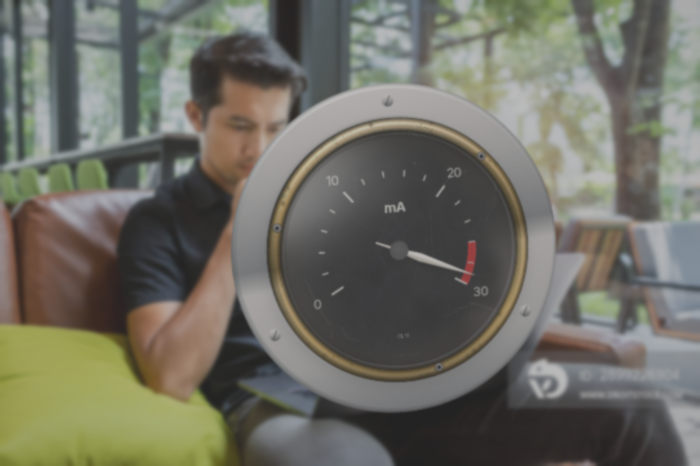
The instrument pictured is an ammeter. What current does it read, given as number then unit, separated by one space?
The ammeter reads 29 mA
